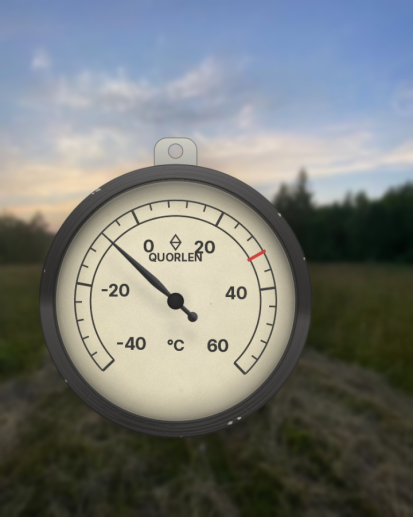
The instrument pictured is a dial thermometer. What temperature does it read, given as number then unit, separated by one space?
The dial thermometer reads -8 °C
